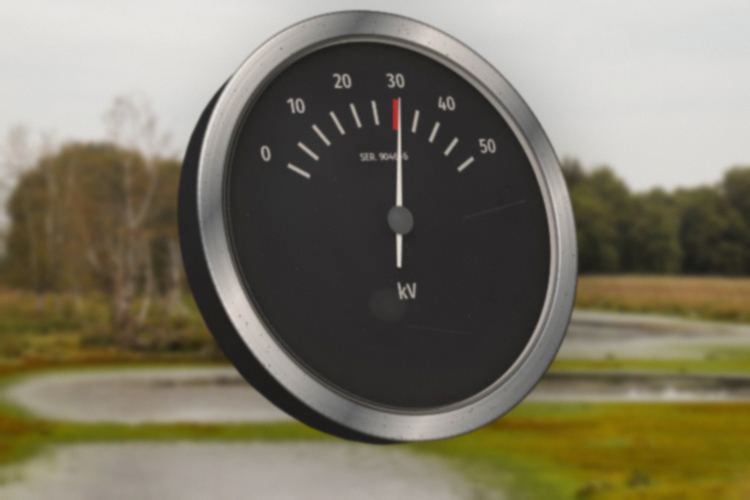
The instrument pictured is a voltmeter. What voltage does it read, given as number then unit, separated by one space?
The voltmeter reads 30 kV
